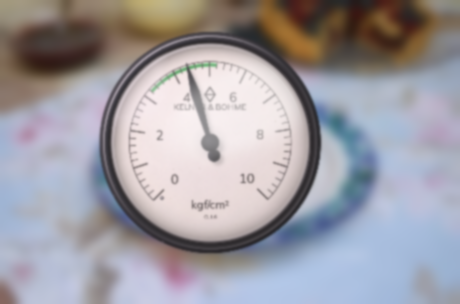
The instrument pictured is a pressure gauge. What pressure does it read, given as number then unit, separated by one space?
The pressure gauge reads 4.4 kg/cm²
